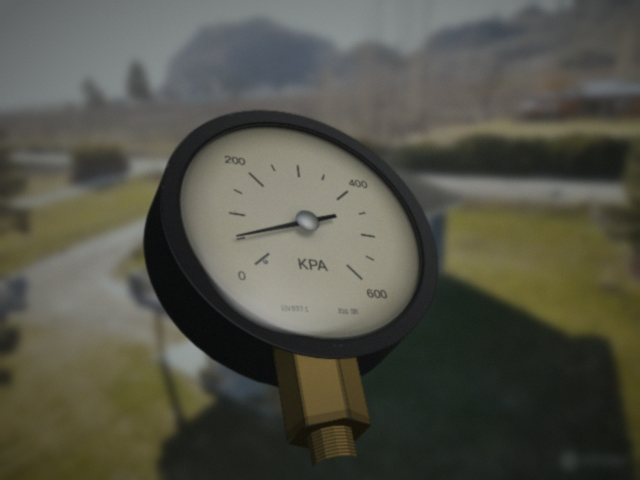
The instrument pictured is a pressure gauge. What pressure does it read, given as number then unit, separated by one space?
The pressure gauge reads 50 kPa
